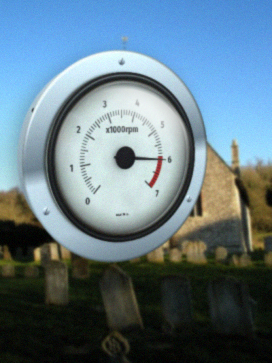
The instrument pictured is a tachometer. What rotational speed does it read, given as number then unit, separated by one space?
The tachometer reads 6000 rpm
